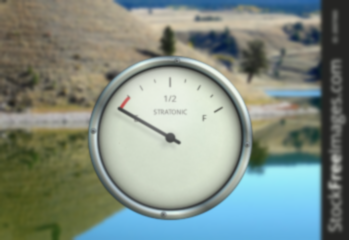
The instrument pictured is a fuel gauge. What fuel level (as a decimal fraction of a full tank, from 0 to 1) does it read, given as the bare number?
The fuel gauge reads 0
